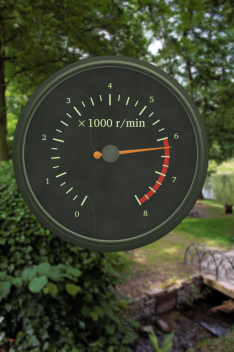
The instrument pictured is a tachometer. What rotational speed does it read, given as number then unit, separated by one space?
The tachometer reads 6250 rpm
